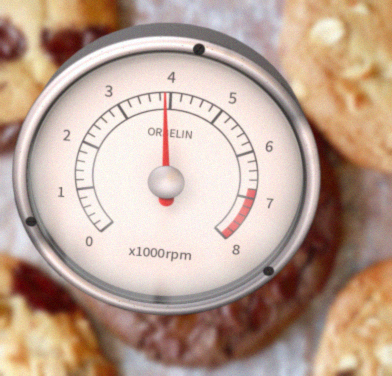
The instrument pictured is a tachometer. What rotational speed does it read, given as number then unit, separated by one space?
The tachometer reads 3900 rpm
